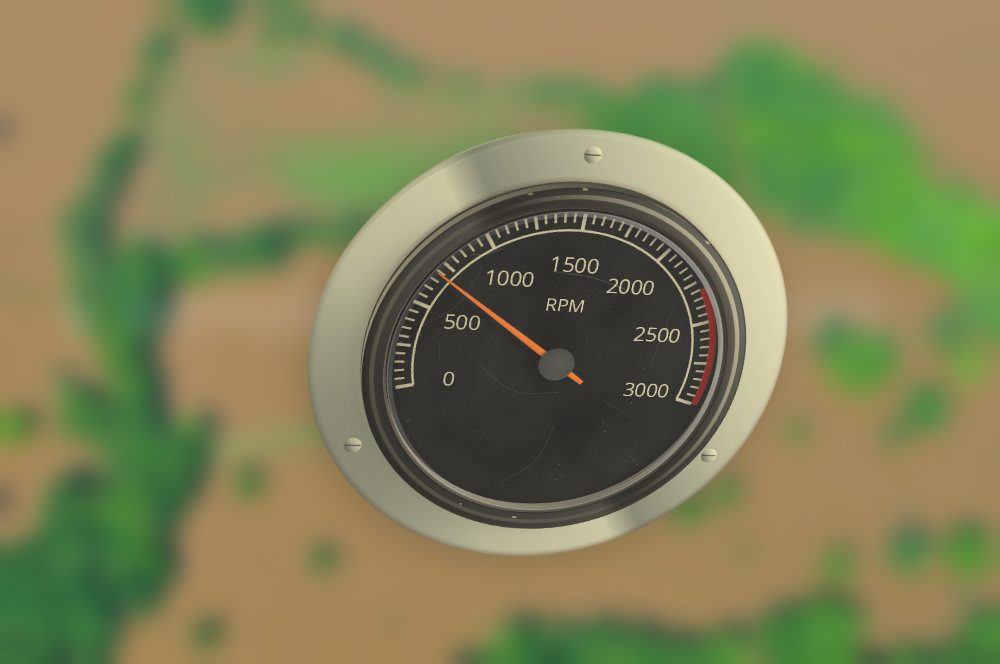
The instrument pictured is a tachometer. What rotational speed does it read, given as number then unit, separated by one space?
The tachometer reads 700 rpm
